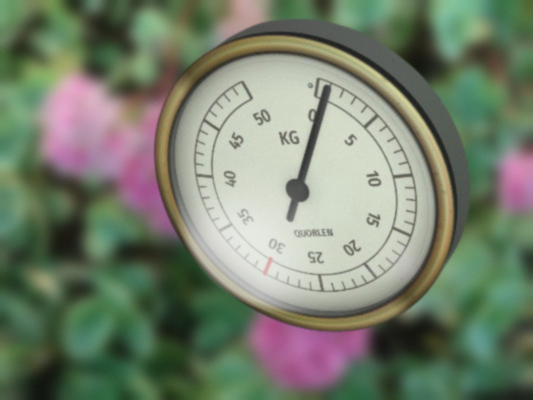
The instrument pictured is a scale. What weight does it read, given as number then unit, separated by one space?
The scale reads 1 kg
